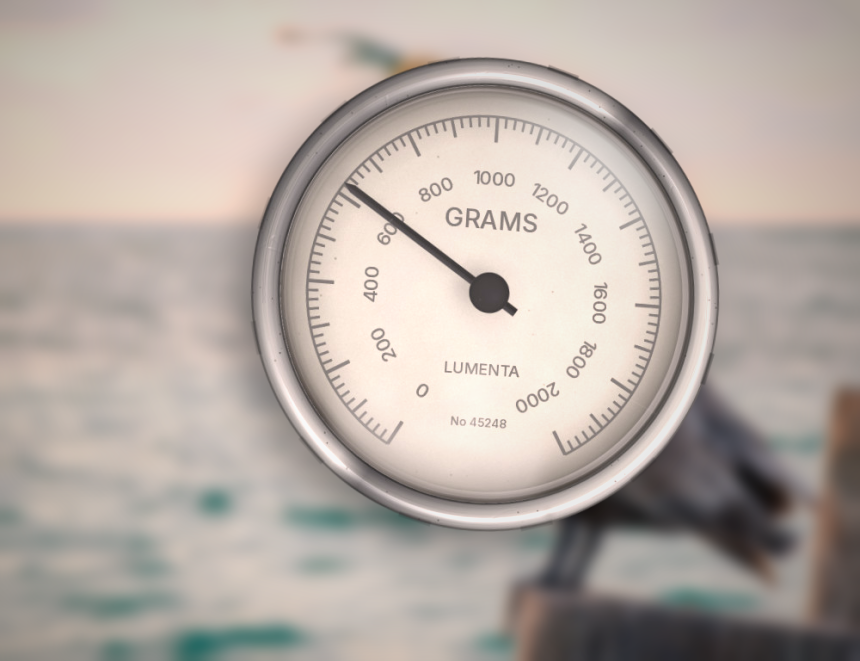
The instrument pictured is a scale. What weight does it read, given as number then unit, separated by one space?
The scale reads 620 g
